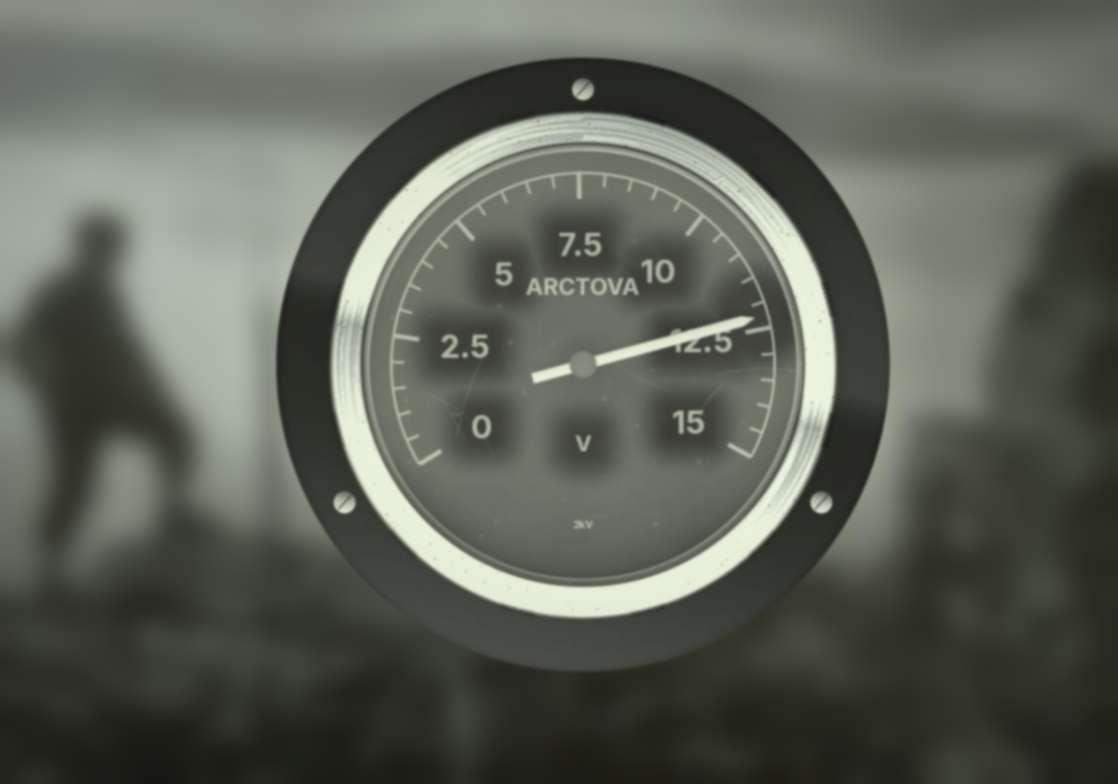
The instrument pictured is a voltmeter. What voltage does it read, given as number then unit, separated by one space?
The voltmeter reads 12.25 V
